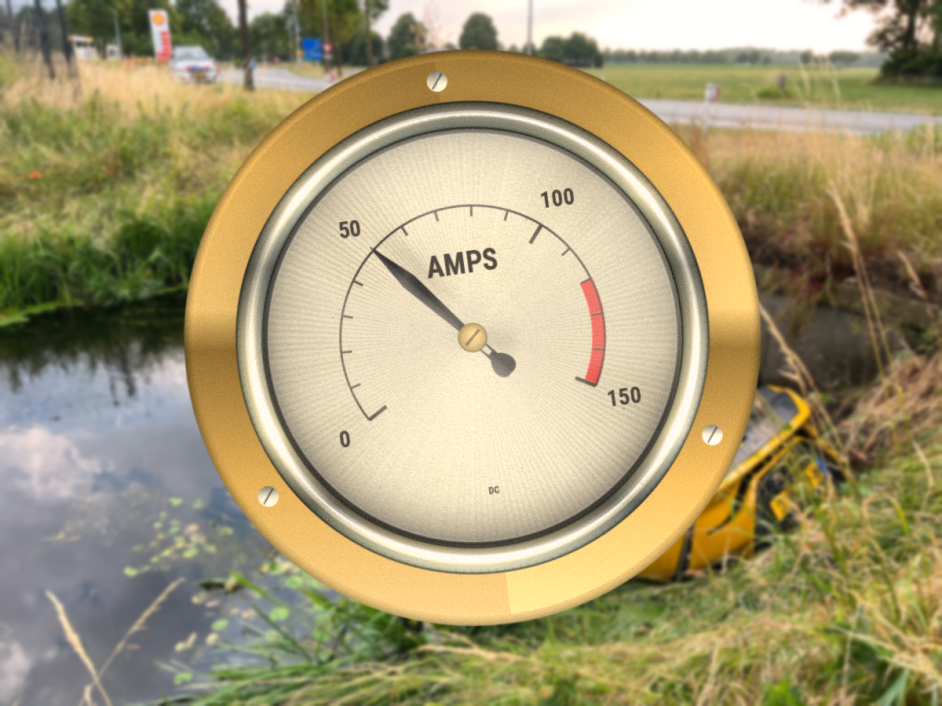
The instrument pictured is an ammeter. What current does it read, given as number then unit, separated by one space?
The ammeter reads 50 A
